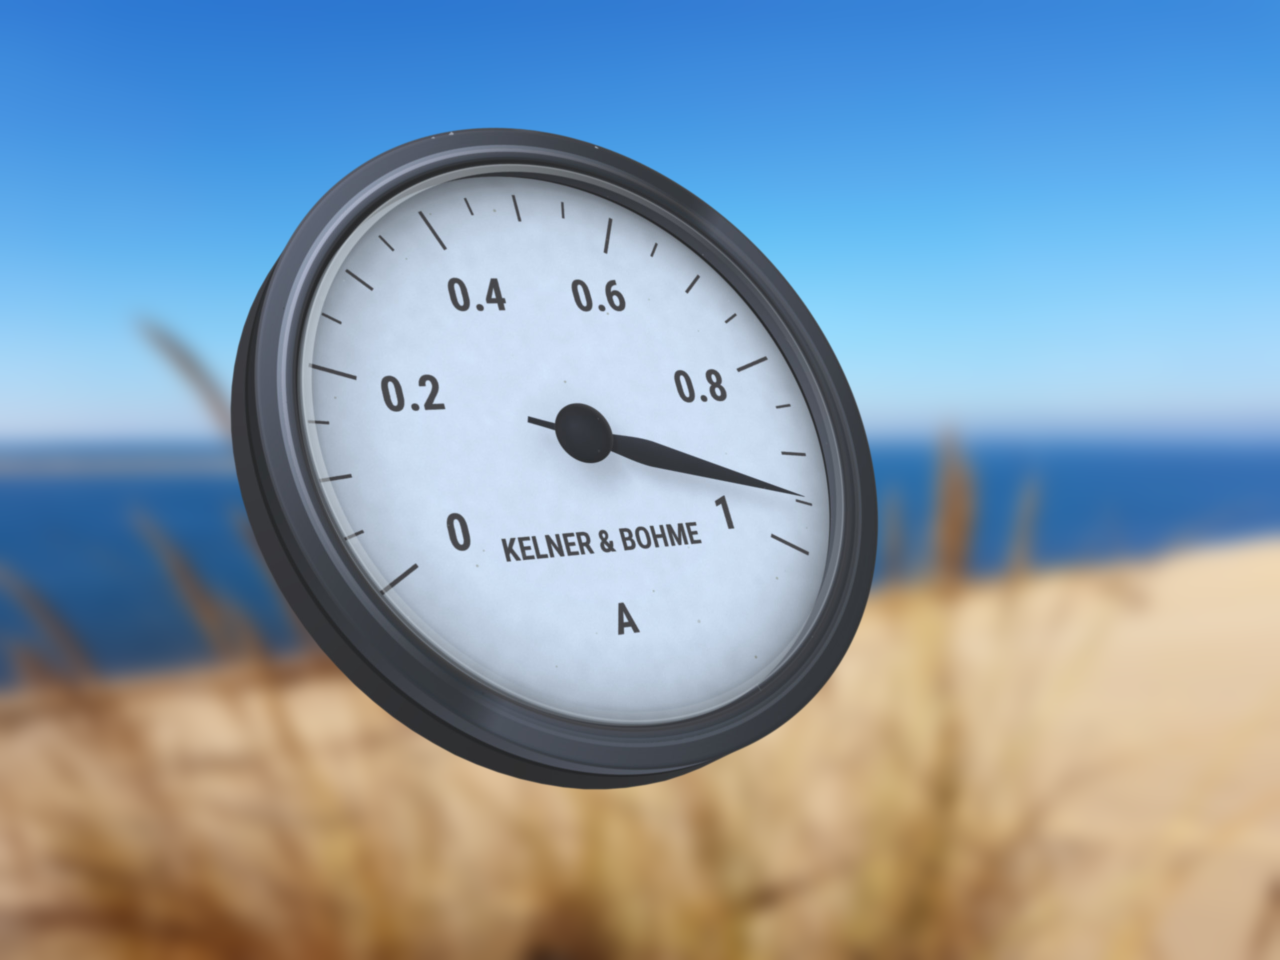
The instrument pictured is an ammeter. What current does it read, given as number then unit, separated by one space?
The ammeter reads 0.95 A
